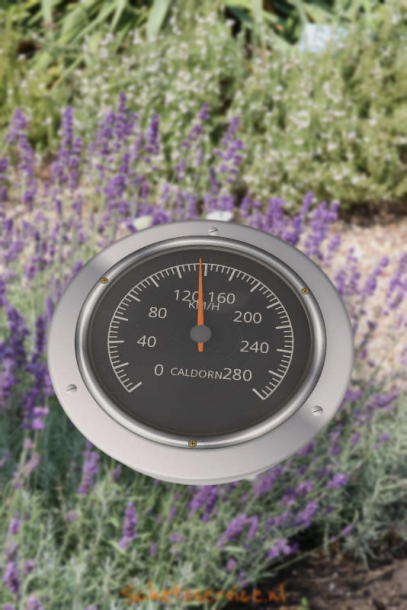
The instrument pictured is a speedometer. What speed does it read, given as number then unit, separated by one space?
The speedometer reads 136 km/h
